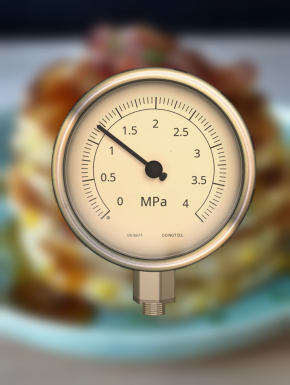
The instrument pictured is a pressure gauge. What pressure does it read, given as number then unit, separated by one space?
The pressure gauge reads 1.2 MPa
